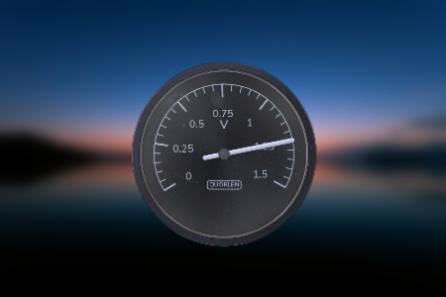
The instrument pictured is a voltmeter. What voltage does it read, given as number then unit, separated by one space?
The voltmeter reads 1.25 V
